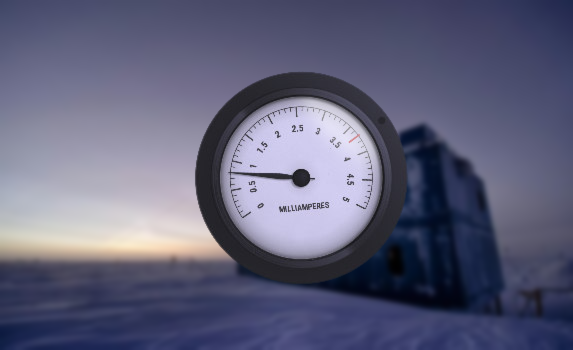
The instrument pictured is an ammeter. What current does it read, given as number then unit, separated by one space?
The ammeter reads 0.8 mA
